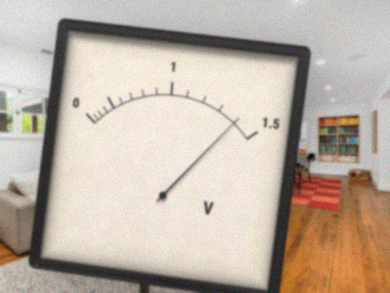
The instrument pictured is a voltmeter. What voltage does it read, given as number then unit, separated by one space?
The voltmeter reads 1.4 V
